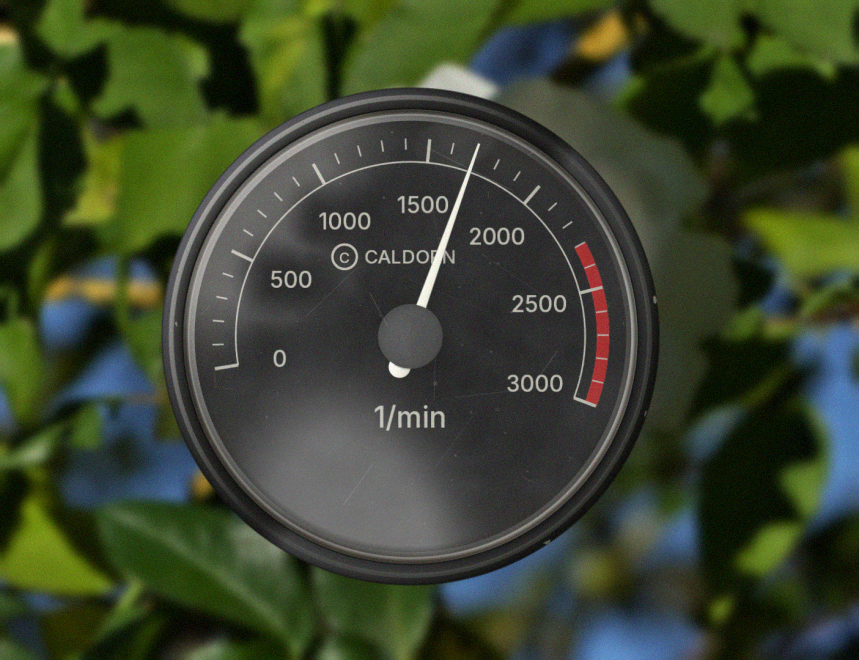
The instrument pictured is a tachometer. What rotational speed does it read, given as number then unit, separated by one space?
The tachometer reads 1700 rpm
